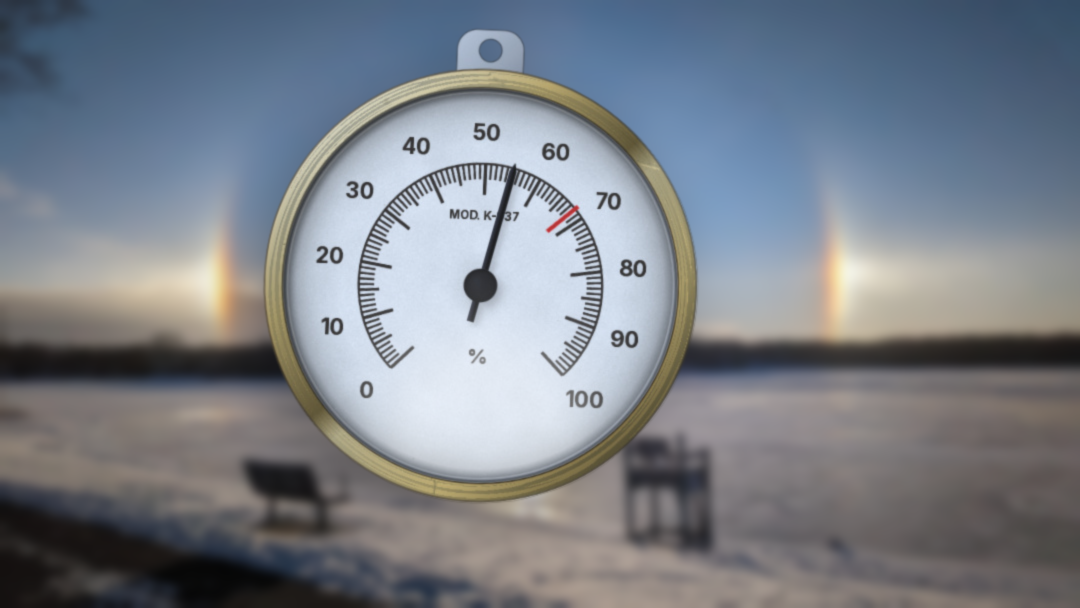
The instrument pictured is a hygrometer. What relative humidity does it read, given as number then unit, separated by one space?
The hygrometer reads 55 %
